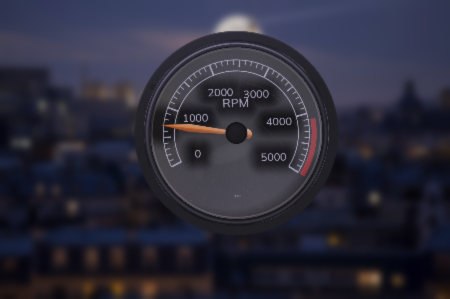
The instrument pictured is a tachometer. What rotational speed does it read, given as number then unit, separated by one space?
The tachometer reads 700 rpm
